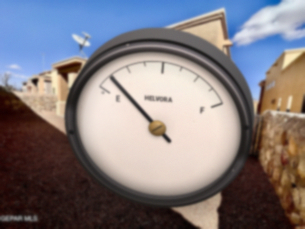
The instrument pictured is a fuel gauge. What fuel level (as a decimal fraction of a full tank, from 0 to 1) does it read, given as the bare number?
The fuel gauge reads 0.125
